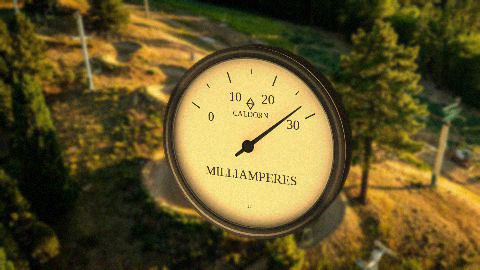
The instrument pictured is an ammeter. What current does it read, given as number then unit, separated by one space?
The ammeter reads 27.5 mA
